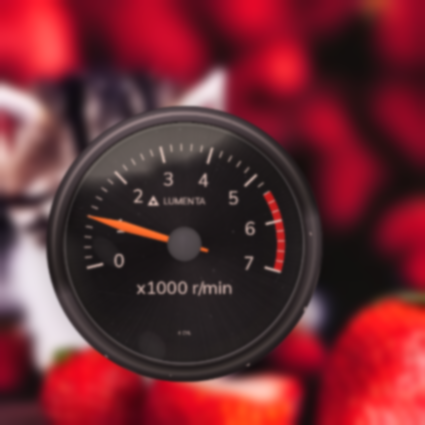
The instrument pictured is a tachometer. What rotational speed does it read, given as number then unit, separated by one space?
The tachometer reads 1000 rpm
